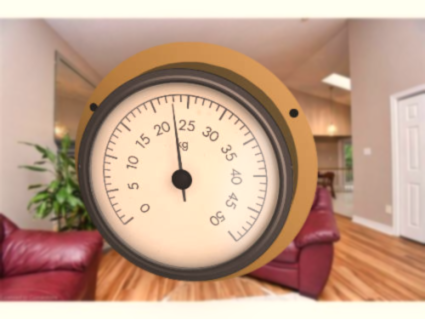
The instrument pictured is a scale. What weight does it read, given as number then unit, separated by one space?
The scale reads 23 kg
